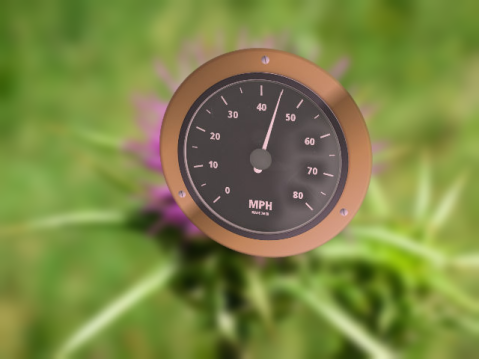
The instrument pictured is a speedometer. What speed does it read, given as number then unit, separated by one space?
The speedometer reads 45 mph
